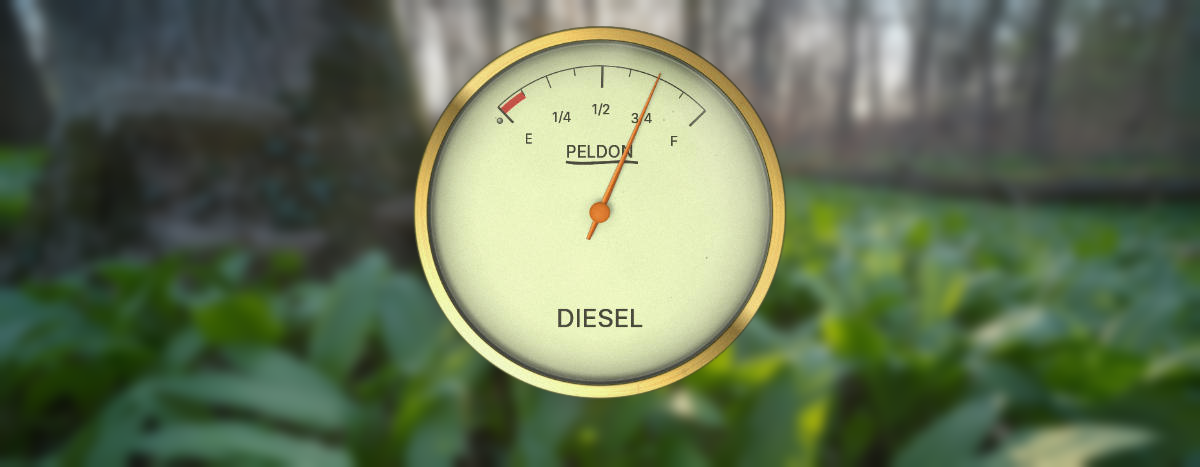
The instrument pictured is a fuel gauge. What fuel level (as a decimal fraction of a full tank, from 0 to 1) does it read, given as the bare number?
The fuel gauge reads 0.75
